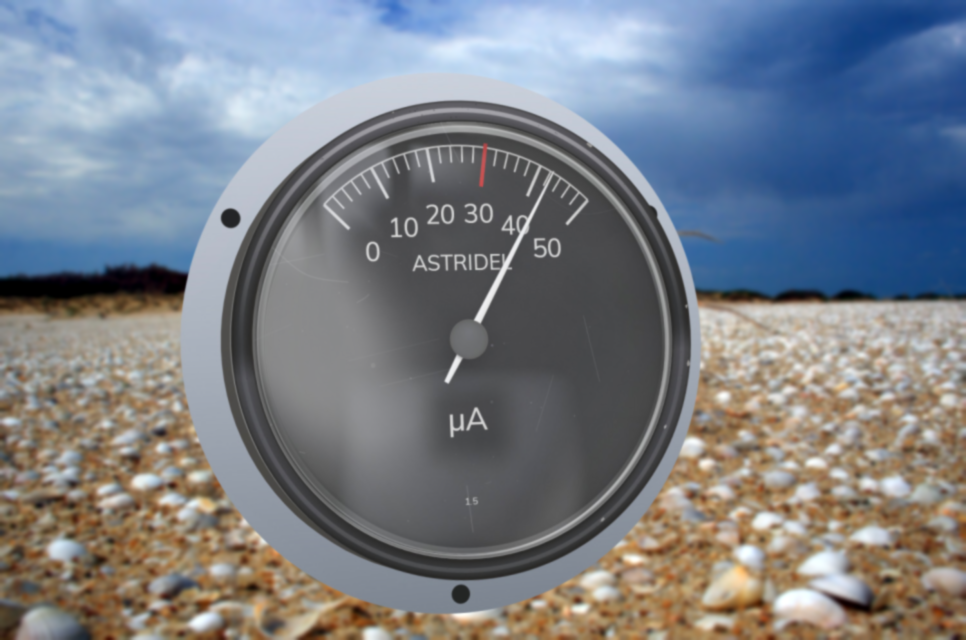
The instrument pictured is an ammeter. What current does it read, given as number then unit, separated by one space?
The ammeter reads 42 µA
